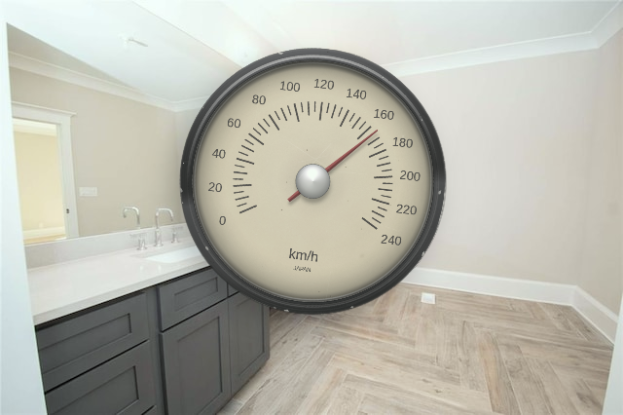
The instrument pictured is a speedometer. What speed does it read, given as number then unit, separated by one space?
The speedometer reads 165 km/h
